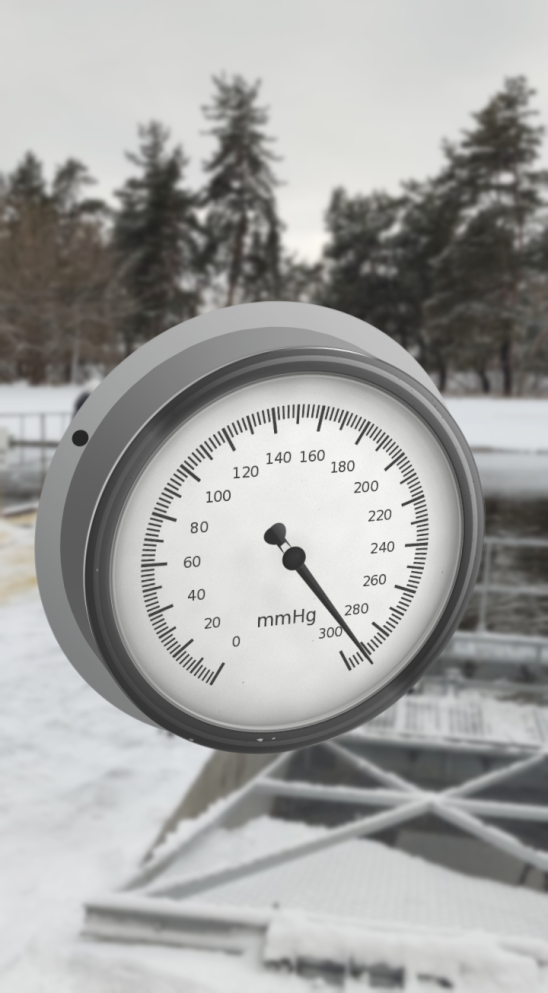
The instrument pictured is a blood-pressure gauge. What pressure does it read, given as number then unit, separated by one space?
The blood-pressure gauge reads 292 mmHg
